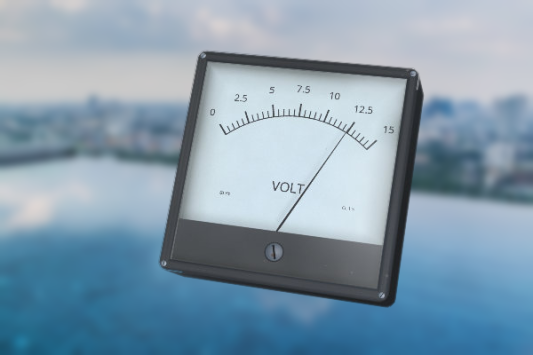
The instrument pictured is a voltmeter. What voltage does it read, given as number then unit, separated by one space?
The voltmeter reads 12.5 V
